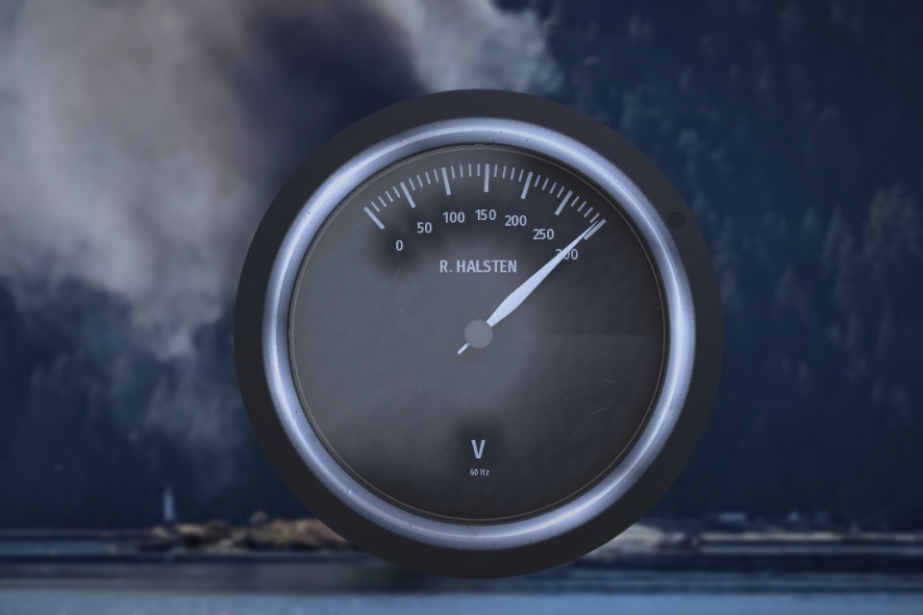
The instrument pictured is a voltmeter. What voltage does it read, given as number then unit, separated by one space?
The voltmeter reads 295 V
